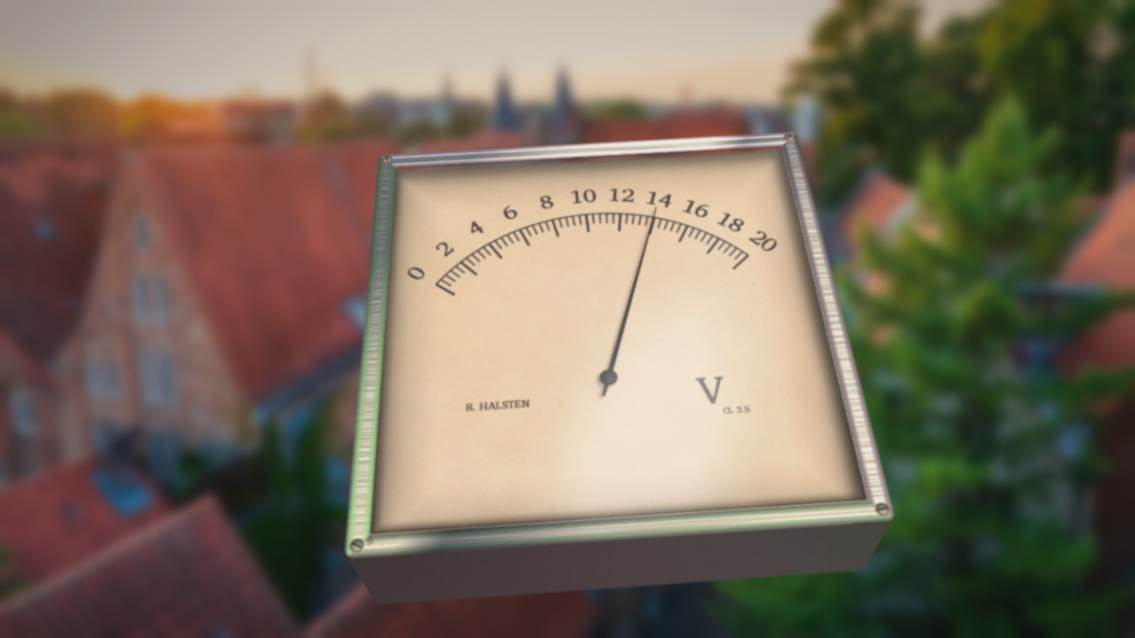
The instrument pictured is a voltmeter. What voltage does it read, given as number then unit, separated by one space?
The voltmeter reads 14 V
